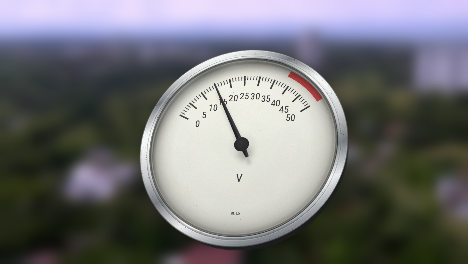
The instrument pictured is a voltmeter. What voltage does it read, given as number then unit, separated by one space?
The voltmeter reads 15 V
